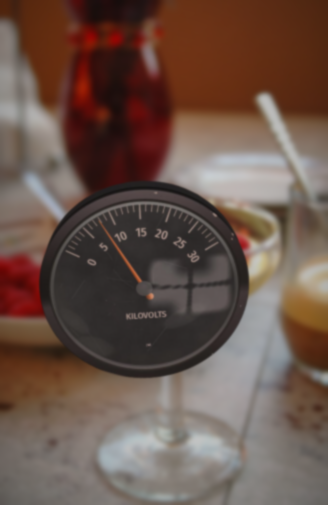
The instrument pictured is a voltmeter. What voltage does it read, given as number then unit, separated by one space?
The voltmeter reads 8 kV
